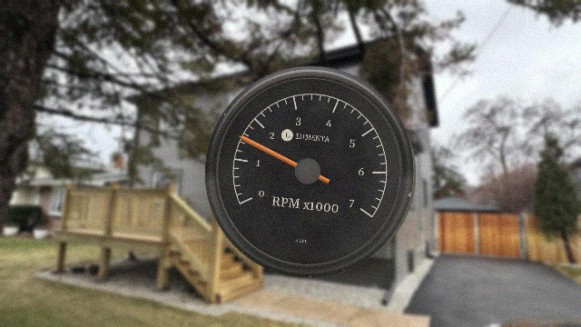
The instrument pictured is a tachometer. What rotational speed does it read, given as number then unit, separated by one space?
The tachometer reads 1500 rpm
